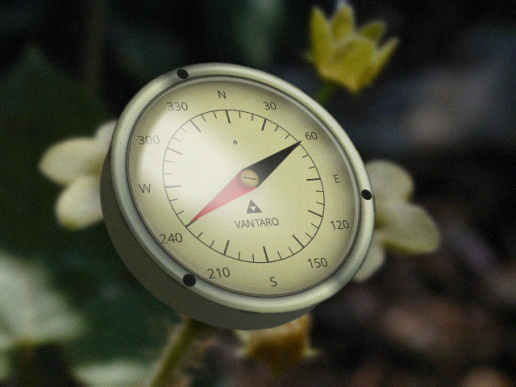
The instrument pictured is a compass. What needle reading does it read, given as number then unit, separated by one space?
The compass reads 240 °
